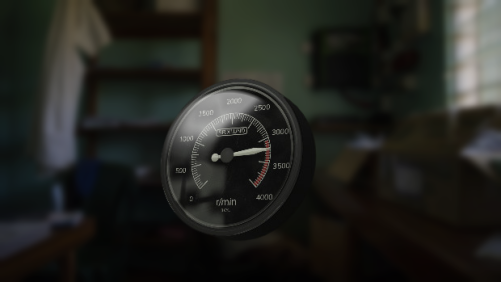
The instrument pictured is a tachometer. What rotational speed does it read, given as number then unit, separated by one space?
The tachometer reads 3250 rpm
